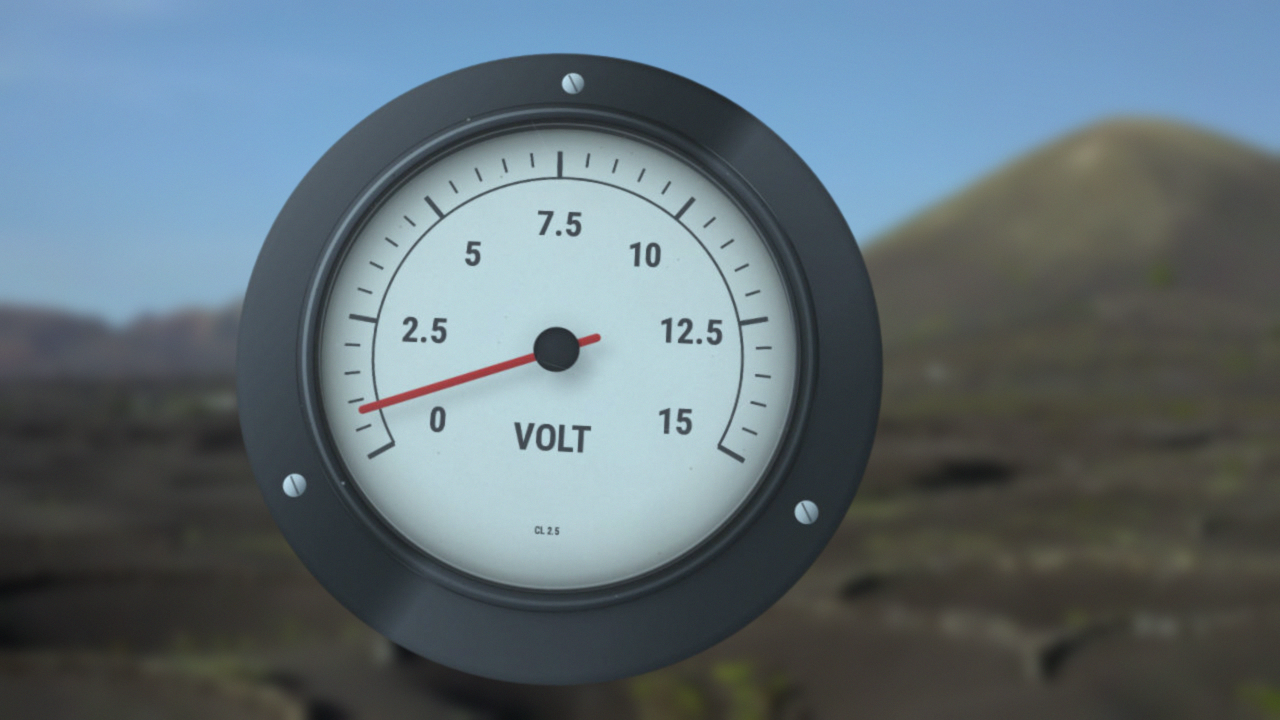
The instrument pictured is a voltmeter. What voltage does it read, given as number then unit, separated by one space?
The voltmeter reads 0.75 V
